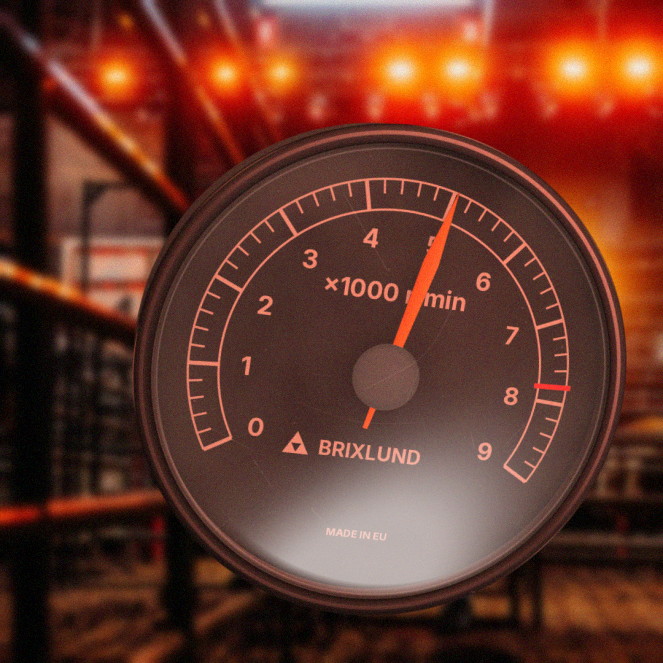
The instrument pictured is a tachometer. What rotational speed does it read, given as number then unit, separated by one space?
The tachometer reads 5000 rpm
